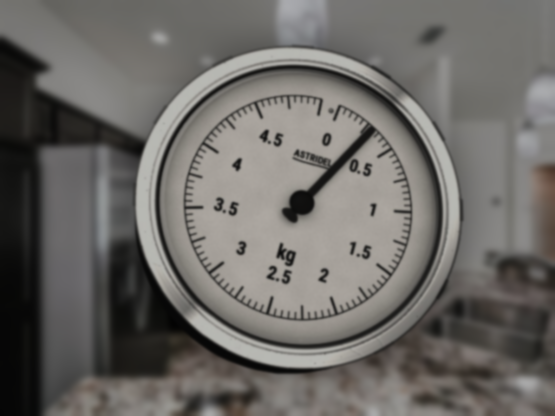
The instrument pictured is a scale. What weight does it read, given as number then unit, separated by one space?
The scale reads 0.3 kg
